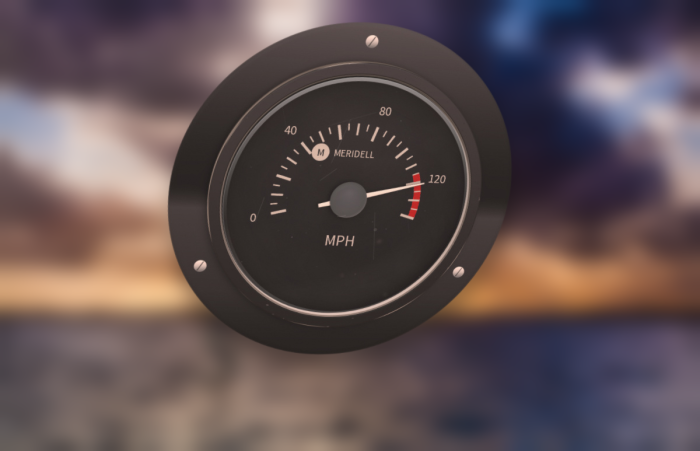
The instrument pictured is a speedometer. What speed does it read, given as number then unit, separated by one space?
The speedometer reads 120 mph
